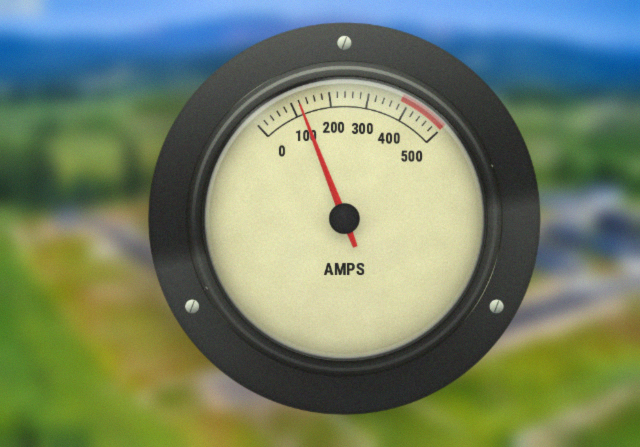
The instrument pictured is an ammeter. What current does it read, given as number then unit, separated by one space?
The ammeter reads 120 A
